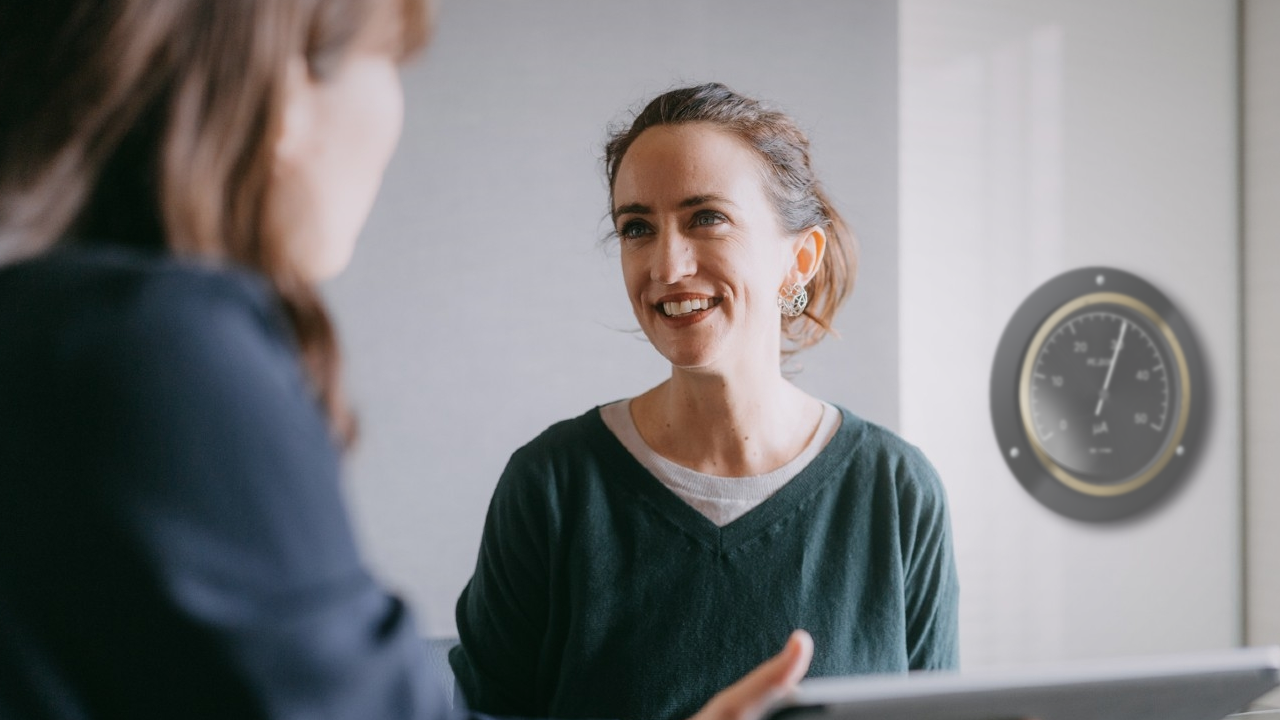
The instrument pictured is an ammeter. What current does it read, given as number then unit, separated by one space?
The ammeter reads 30 µA
